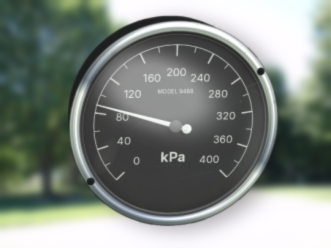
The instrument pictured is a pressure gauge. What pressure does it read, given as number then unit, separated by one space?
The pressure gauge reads 90 kPa
